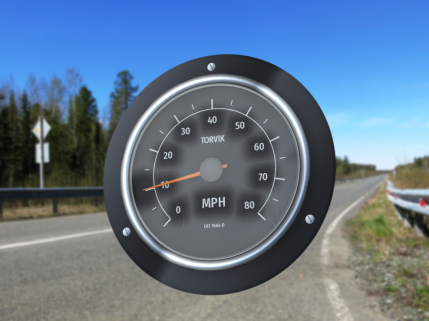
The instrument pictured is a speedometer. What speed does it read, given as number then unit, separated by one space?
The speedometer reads 10 mph
